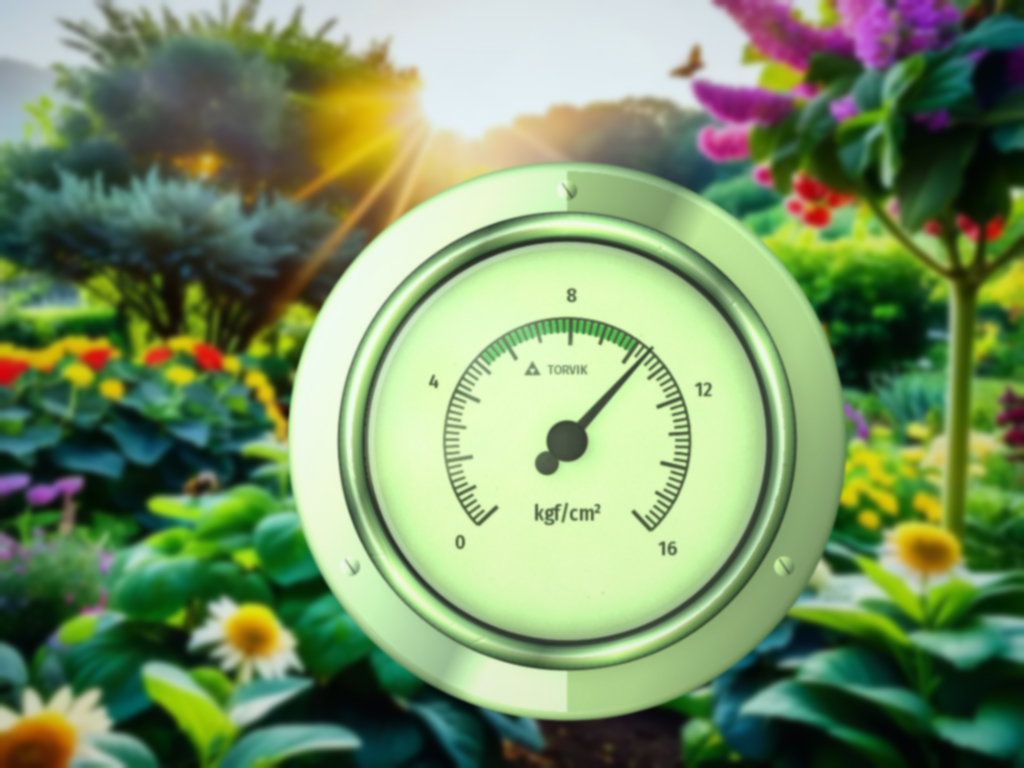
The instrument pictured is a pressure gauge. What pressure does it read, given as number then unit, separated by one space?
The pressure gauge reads 10.4 kg/cm²
